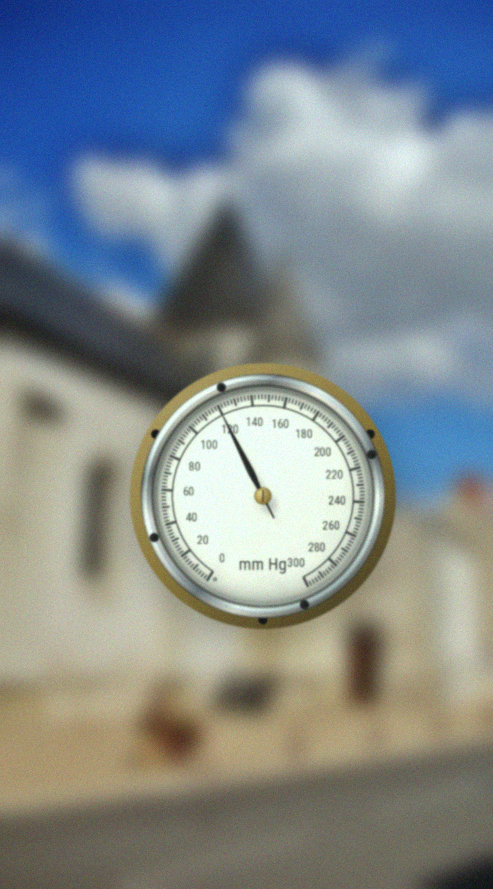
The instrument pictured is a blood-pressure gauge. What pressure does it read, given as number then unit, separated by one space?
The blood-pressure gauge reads 120 mmHg
